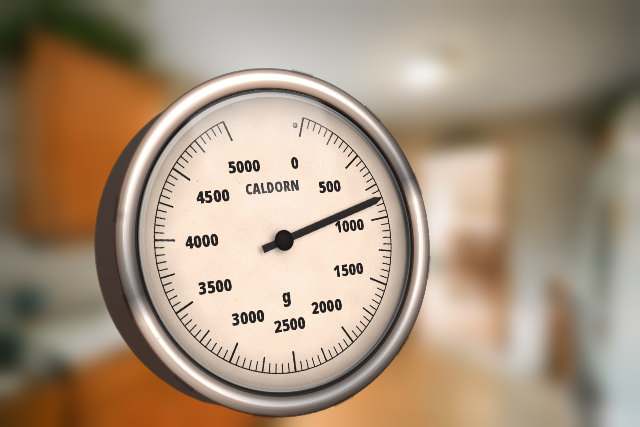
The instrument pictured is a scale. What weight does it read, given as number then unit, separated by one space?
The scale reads 850 g
